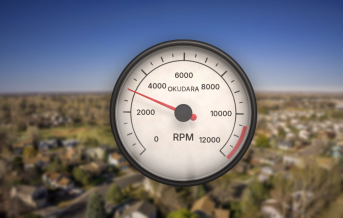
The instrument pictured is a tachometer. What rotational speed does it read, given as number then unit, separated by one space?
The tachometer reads 3000 rpm
